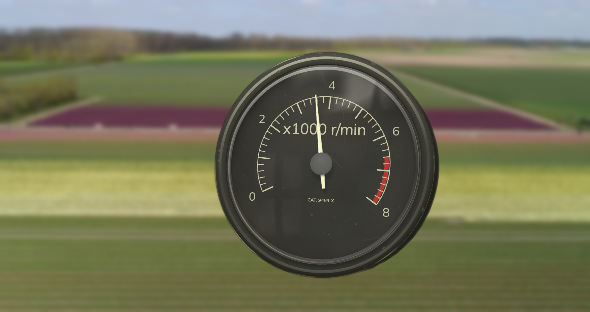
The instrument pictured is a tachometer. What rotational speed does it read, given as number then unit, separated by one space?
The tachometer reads 3600 rpm
